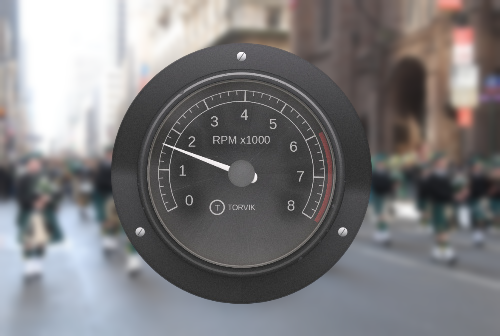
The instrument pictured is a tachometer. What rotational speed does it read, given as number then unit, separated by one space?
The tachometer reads 1600 rpm
